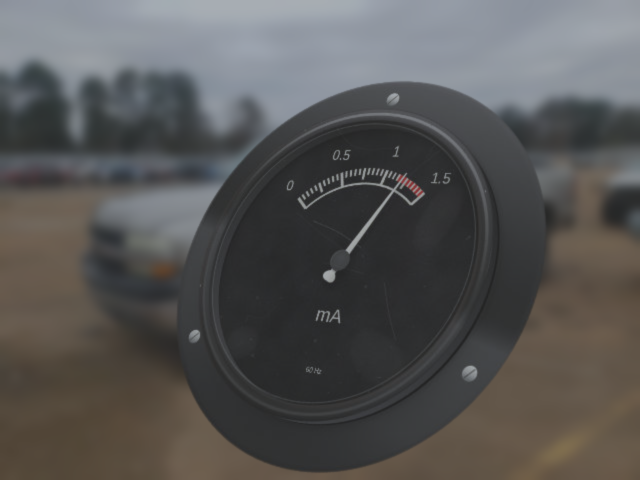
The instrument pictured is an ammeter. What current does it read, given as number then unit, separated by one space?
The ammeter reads 1.25 mA
